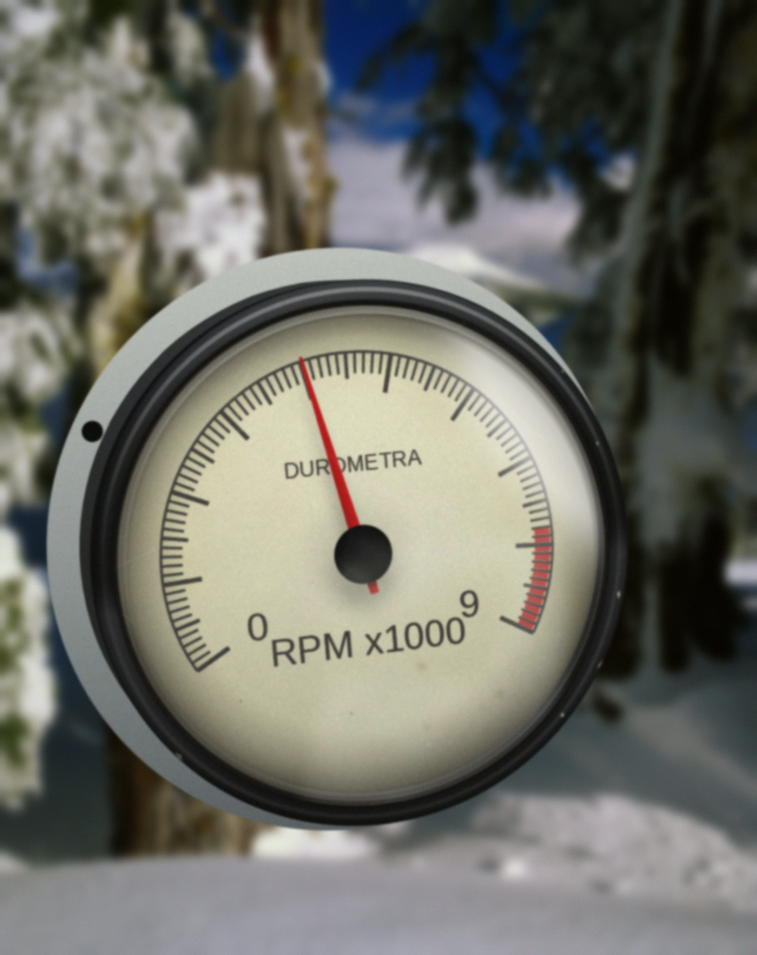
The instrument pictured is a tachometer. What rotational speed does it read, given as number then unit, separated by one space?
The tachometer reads 4000 rpm
